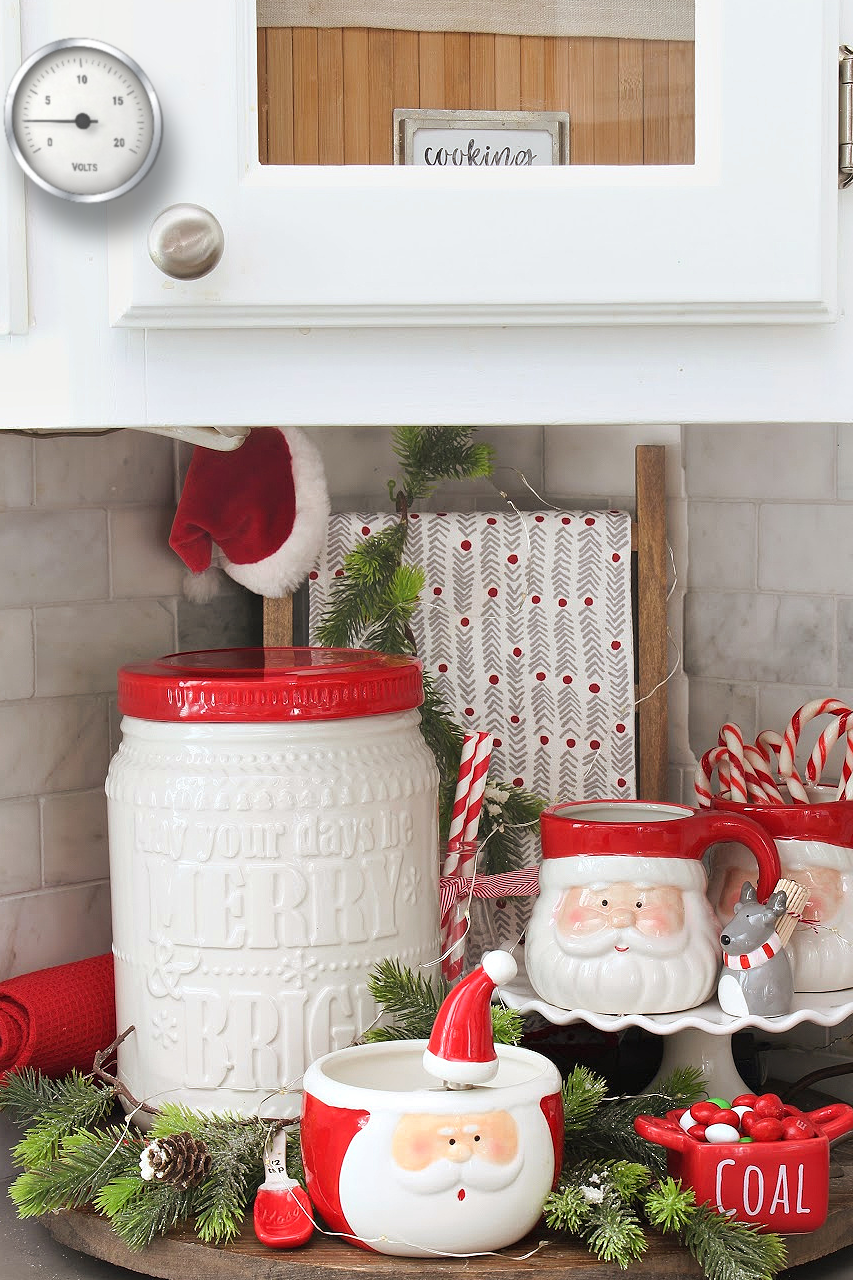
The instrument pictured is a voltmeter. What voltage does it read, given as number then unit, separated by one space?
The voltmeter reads 2.5 V
